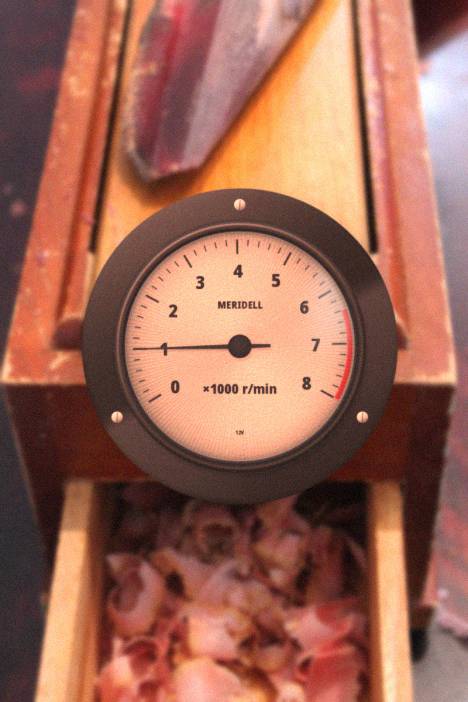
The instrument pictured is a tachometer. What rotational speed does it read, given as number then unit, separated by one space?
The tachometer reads 1000 rpm
